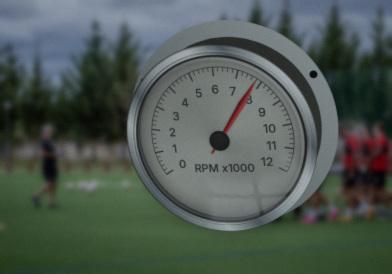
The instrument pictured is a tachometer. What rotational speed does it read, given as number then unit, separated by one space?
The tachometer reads 7800 rpm
